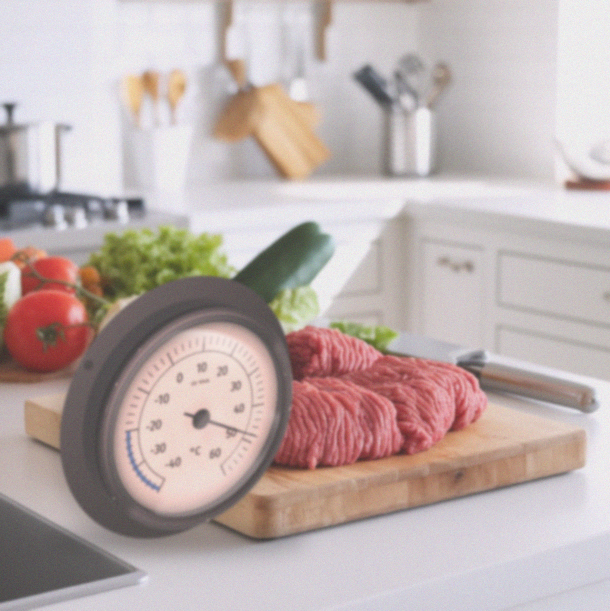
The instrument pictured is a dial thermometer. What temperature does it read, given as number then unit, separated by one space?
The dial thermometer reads 48 °C
